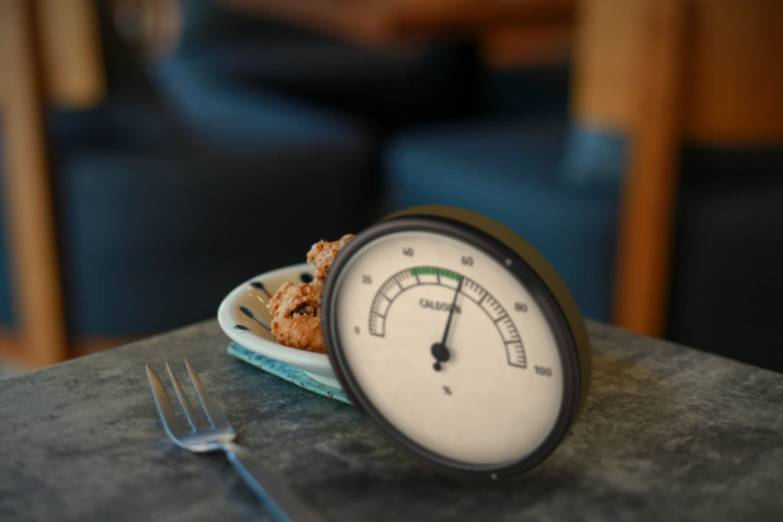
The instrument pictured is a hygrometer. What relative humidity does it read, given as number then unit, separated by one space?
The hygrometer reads 60 %
